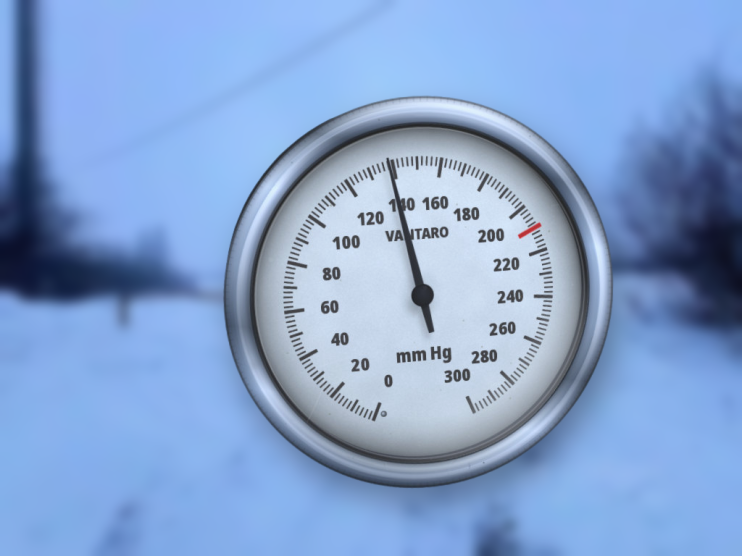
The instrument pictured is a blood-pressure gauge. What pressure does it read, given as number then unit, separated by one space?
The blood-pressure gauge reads 138 mmHg
